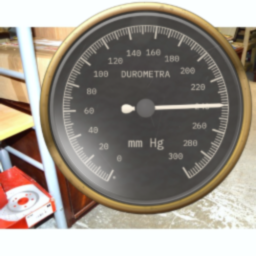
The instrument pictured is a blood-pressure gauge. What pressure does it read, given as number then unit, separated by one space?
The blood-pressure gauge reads 240 mmHg
